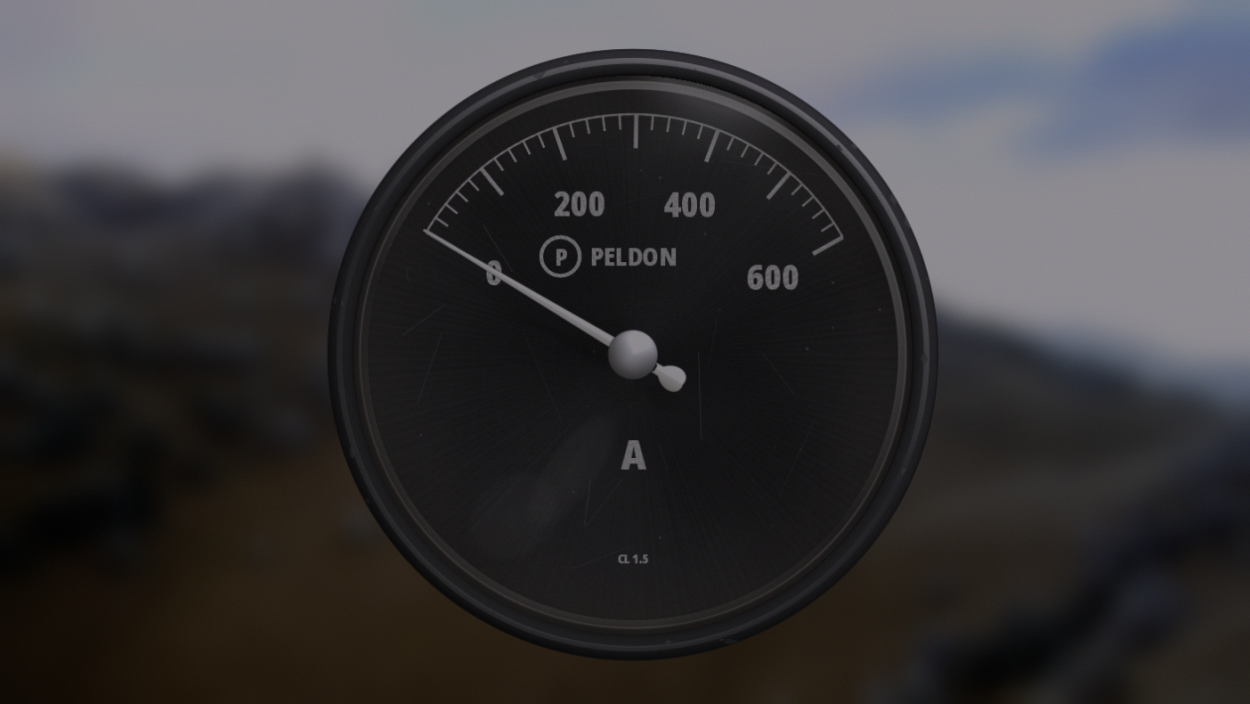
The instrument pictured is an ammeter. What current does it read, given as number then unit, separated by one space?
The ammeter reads 0 A
